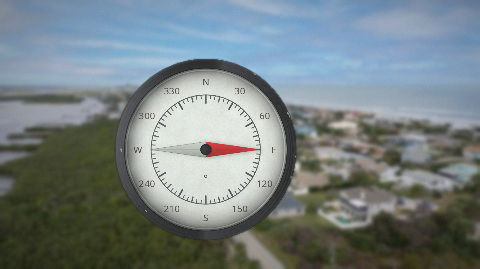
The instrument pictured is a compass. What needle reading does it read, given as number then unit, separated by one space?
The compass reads 90 °
